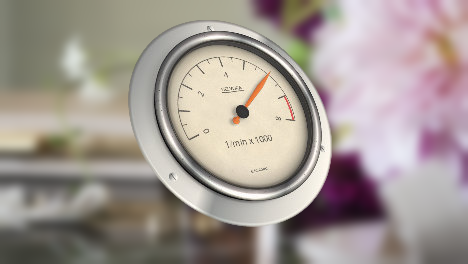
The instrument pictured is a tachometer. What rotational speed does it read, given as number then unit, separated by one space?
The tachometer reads 6000 rpm
